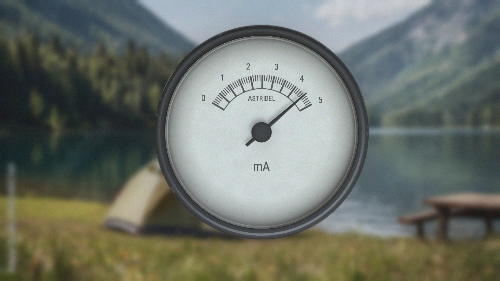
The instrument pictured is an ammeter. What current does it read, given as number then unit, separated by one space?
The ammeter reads 4.5 mA
